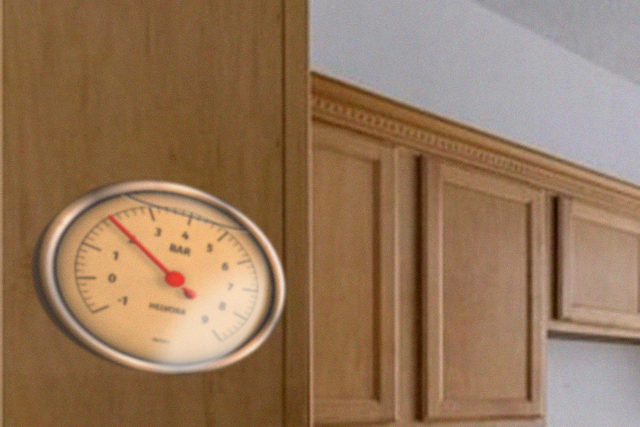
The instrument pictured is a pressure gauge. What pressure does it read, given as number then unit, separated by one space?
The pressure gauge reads 2 bar
